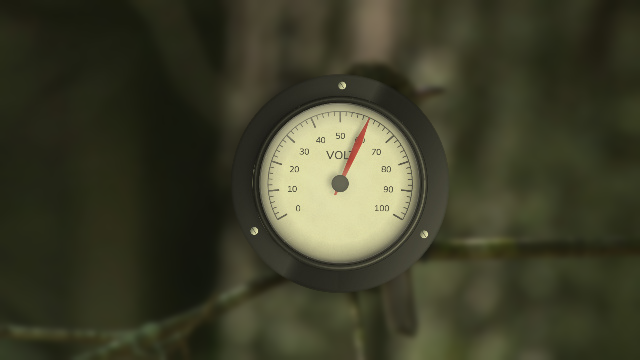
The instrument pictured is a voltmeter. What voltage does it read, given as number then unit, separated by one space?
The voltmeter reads 60 V
